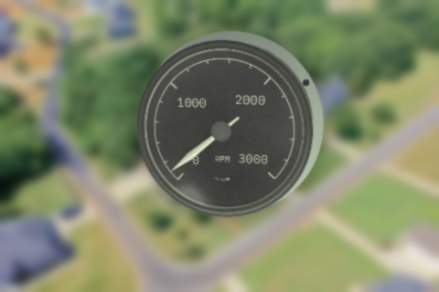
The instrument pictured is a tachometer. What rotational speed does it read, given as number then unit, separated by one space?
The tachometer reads 100 rpm
